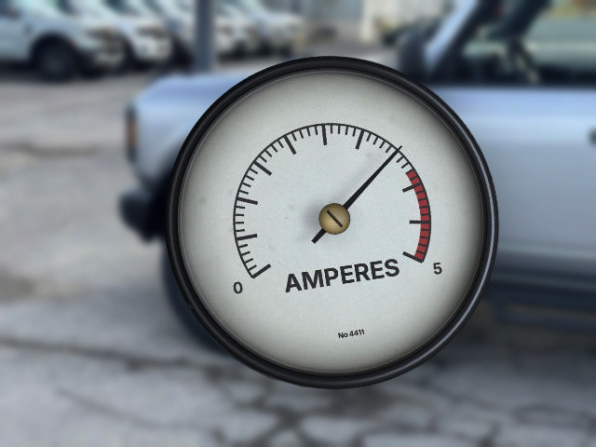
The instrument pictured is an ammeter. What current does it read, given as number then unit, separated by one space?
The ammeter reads 3.5 A
